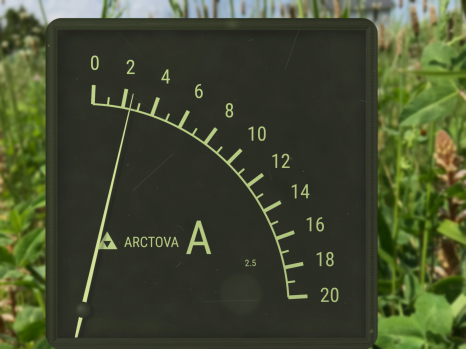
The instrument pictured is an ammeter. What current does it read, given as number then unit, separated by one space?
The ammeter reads 2.5 A
